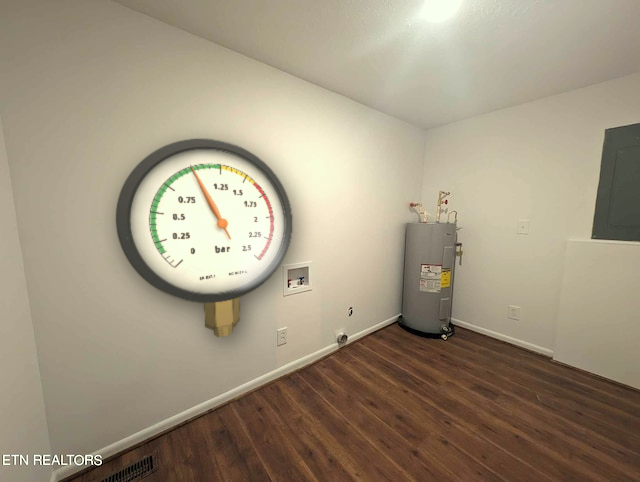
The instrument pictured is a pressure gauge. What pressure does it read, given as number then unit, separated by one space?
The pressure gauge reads 1 bar
